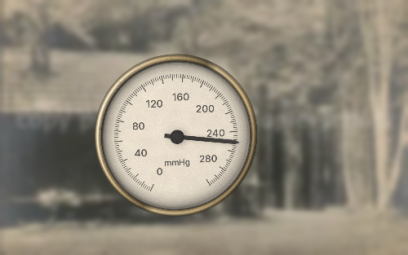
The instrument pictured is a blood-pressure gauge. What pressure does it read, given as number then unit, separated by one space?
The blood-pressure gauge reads 250 mmHg
